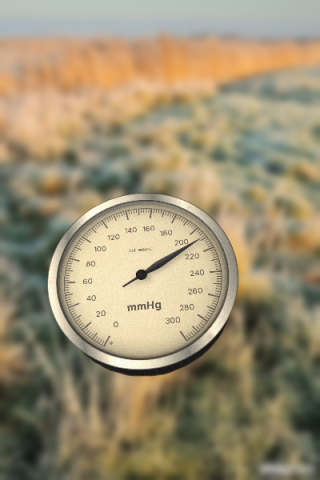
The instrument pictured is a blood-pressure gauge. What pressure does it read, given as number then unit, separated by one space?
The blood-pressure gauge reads 210 mmHg
